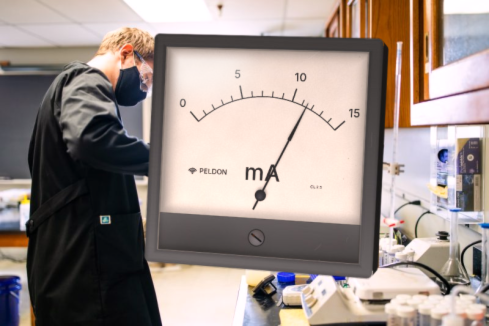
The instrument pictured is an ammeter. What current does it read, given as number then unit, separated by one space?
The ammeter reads 11.5 mA
